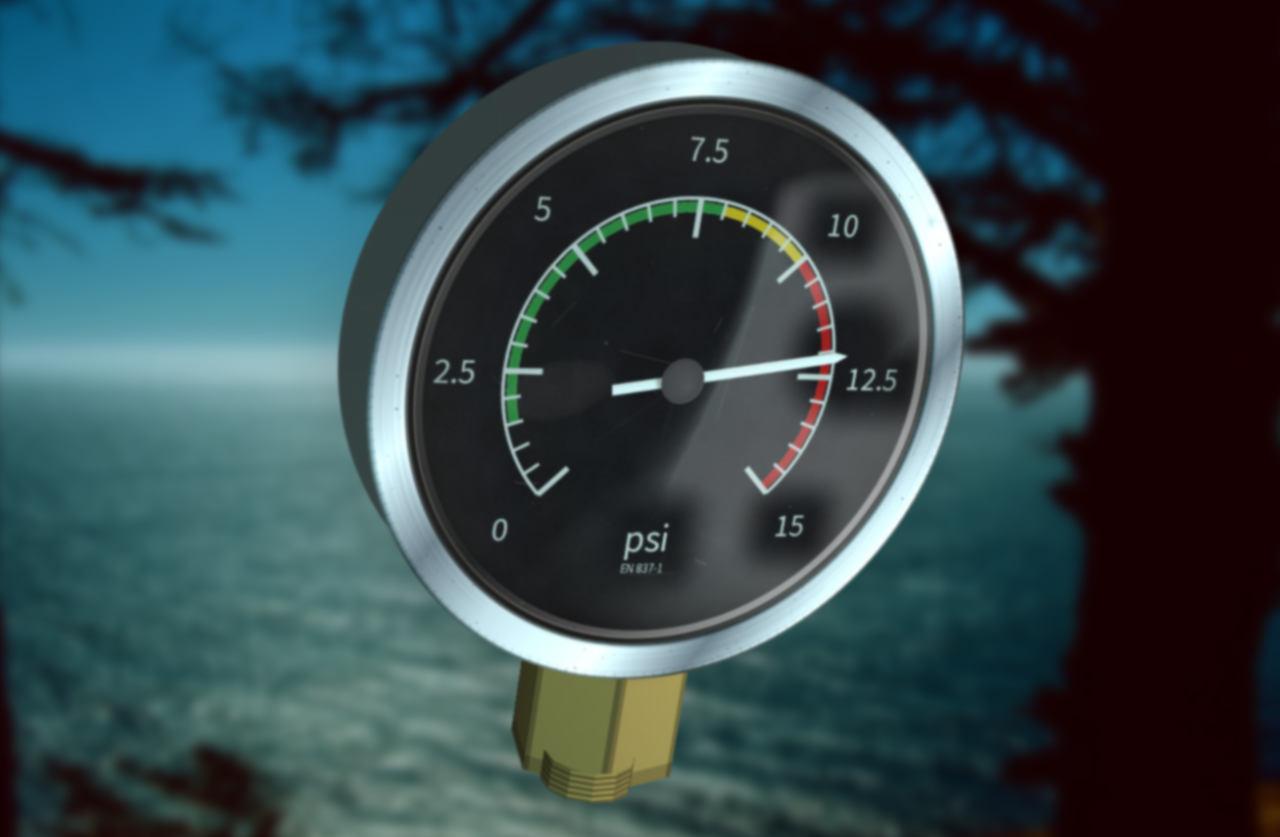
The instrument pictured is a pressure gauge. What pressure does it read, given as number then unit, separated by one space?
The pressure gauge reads 12 psi
